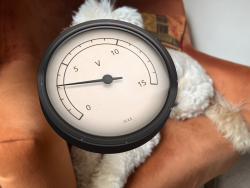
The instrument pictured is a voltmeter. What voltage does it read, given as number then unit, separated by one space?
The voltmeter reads 3 V
